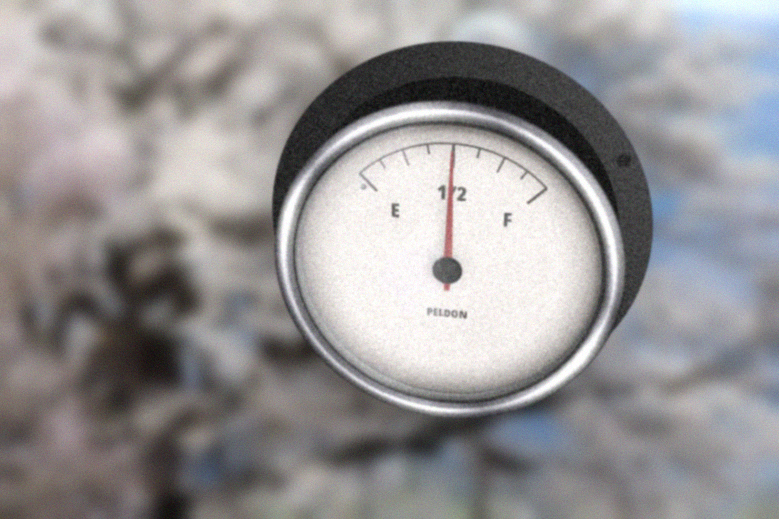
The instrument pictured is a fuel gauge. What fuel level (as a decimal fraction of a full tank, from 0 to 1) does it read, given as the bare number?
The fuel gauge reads 0.5
